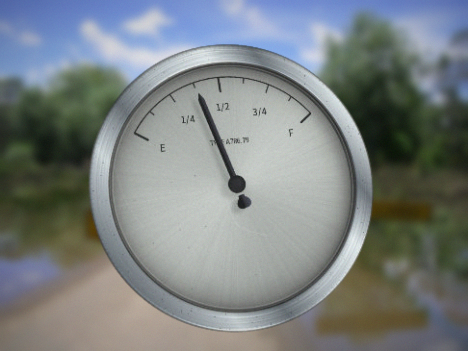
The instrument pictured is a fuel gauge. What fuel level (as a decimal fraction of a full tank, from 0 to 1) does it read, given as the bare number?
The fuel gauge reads 0.375
